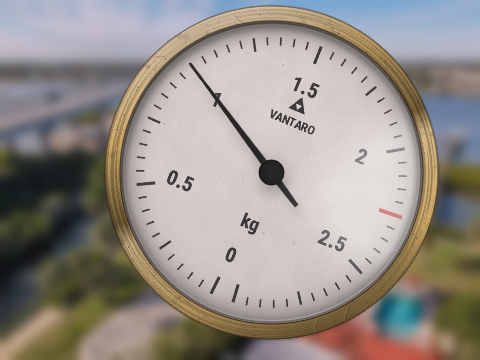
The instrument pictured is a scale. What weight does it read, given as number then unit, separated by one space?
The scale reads 1 kg
